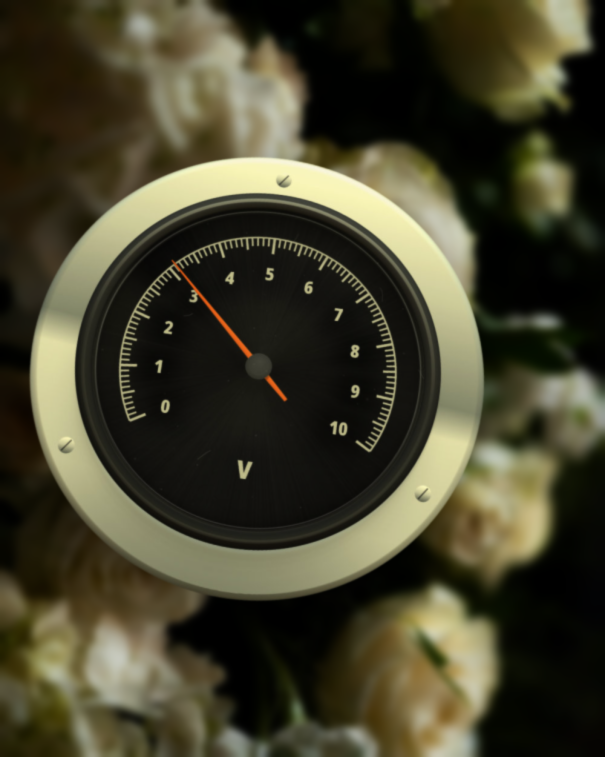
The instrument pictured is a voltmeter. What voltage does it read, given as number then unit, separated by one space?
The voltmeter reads 3.1 V
